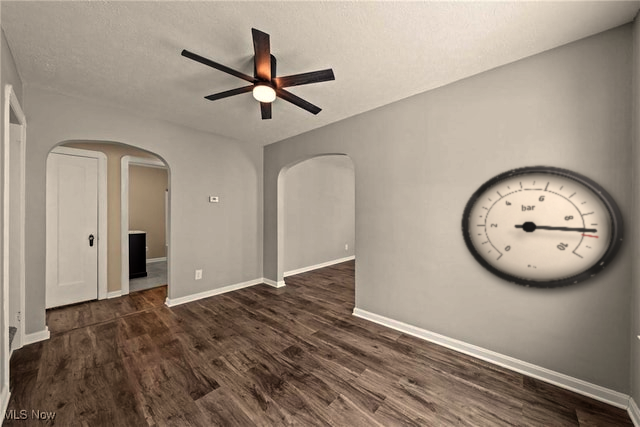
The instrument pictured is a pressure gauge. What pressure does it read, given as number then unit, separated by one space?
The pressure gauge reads 8.75 bar
